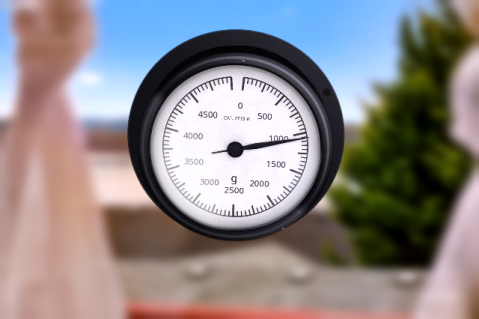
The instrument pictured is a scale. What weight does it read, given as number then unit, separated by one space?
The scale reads 1050 g
